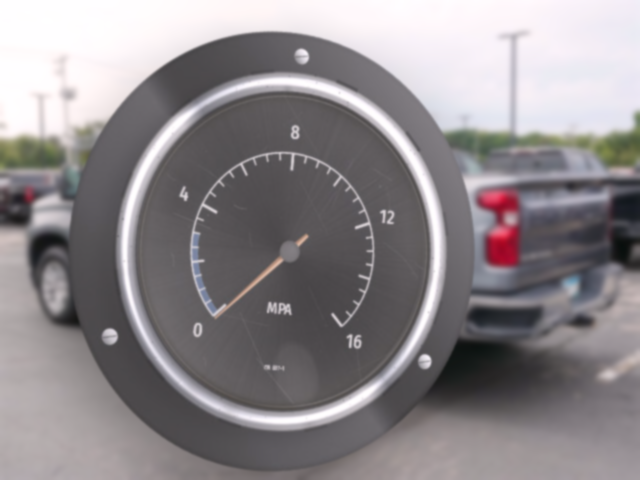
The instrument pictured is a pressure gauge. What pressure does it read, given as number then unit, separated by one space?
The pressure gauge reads 0 MPa
